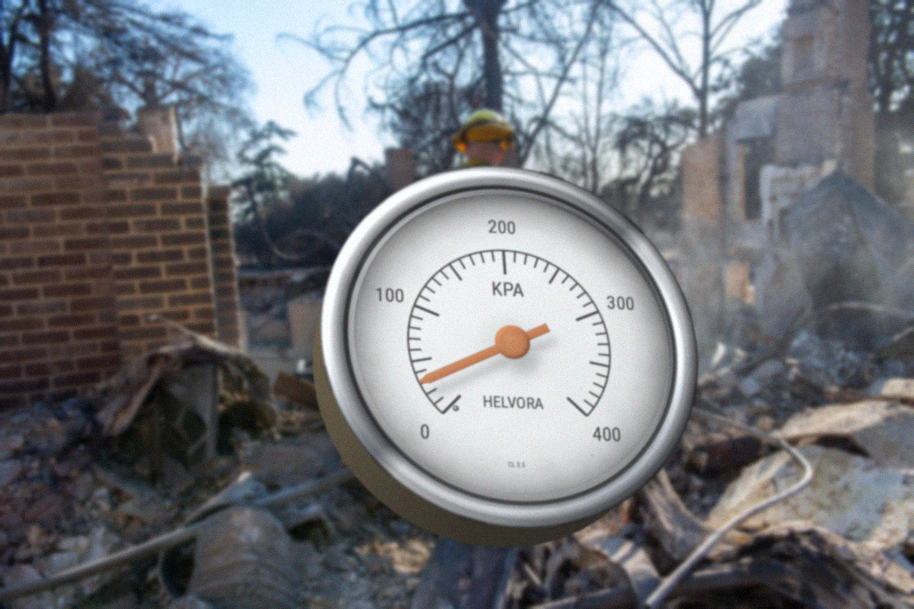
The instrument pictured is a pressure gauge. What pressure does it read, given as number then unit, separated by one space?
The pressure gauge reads 30 kPa
